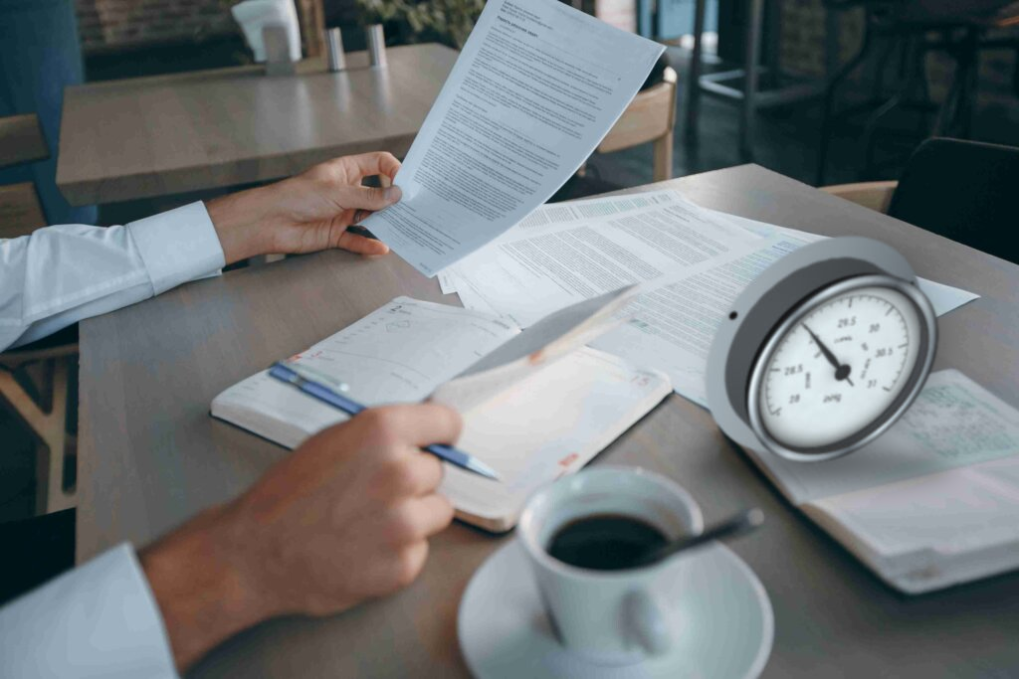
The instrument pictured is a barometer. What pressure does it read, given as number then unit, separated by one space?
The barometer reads 29 inHg
